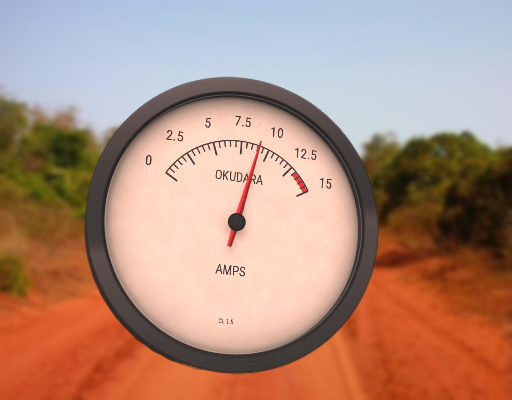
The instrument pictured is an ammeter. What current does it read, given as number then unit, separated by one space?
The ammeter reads 9 A
